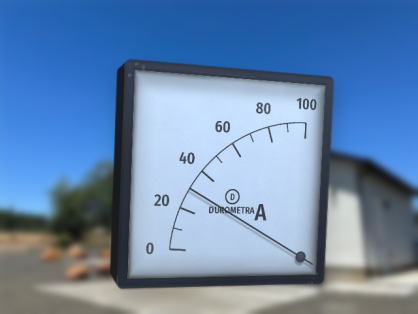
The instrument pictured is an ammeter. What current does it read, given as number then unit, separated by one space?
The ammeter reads 30 A
